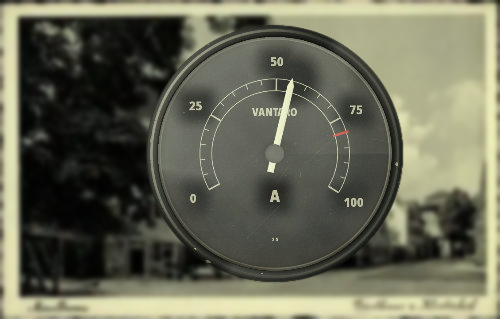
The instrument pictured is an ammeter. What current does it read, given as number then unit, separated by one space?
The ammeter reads 55 A
